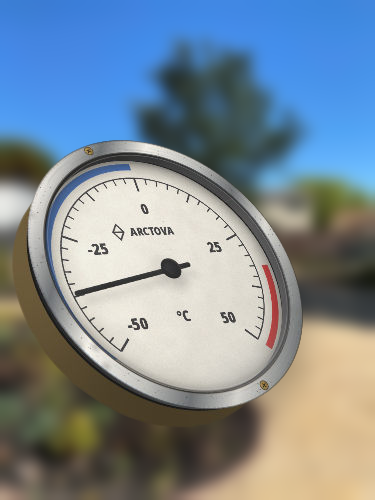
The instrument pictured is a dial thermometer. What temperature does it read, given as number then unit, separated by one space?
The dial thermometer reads -37.5 °C
